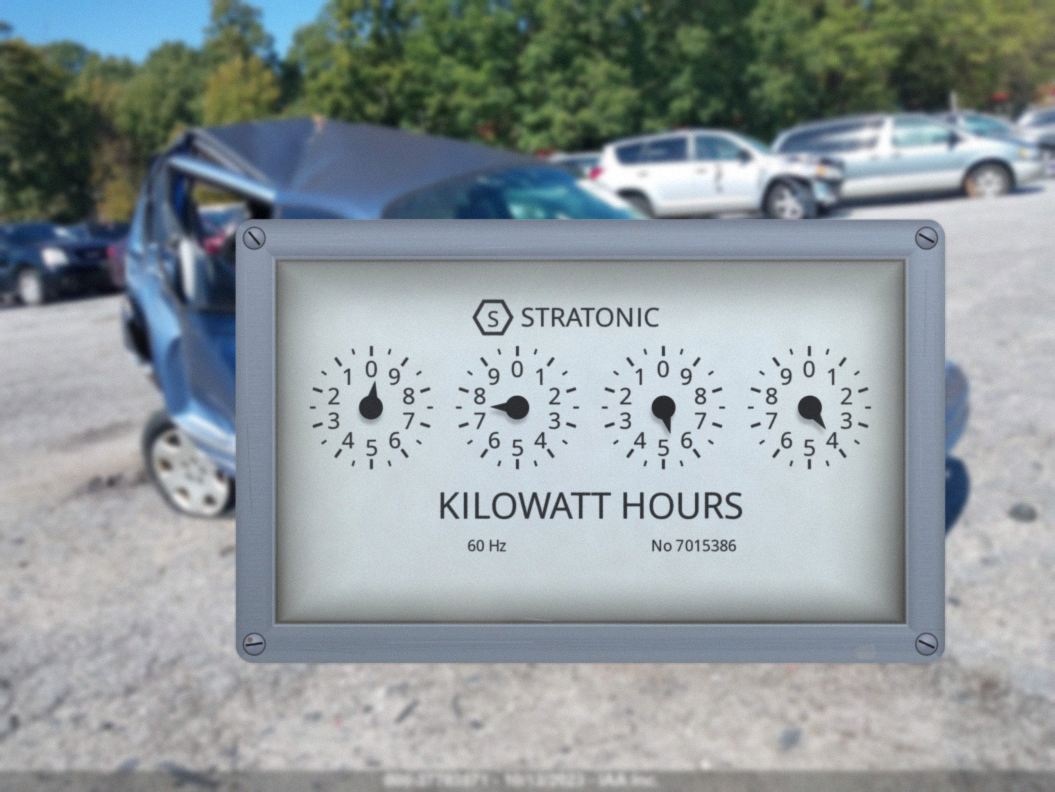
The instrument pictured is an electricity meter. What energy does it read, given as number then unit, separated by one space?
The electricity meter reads 9754 kWh
